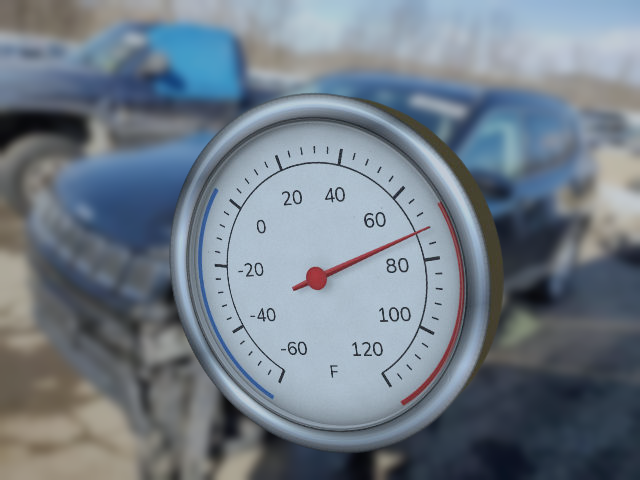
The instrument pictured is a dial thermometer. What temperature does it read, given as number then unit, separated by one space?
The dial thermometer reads 72 °F
